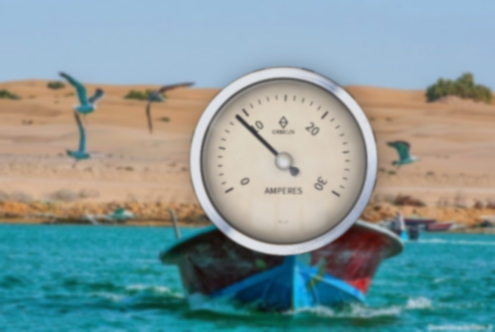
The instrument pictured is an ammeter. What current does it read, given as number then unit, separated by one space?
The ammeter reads 9 A
